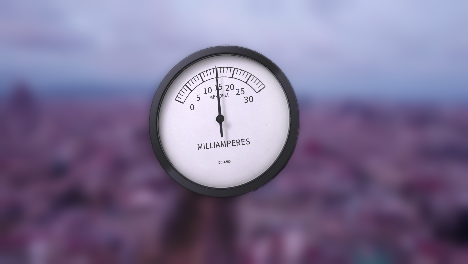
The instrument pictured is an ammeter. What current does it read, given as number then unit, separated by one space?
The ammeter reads 15 mA
